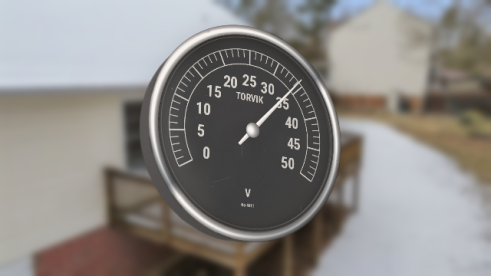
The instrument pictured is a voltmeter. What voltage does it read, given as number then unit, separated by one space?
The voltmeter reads 34 V
